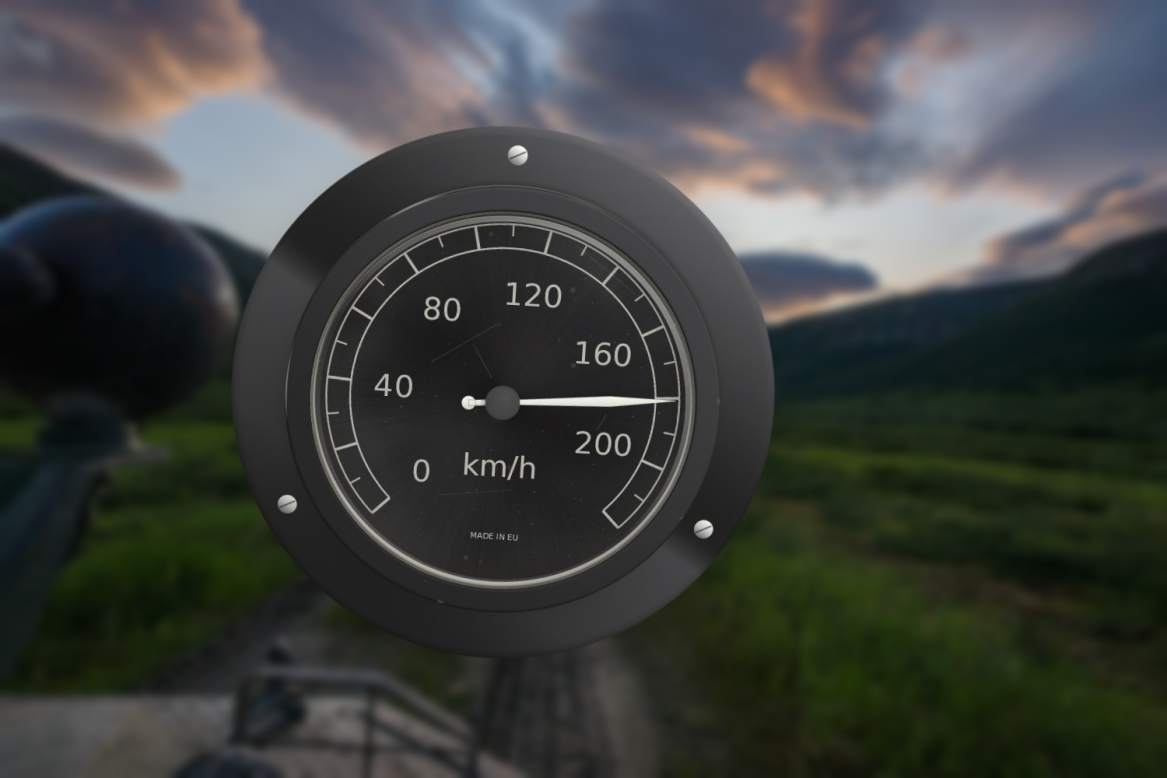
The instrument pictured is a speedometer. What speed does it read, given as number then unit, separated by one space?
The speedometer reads 180 km/h
